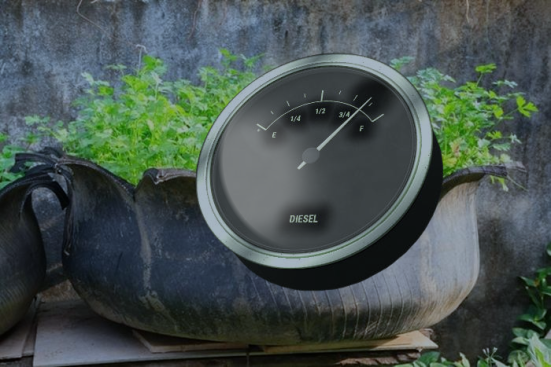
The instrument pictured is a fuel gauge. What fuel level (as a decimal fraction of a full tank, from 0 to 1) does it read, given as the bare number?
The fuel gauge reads 0.875
